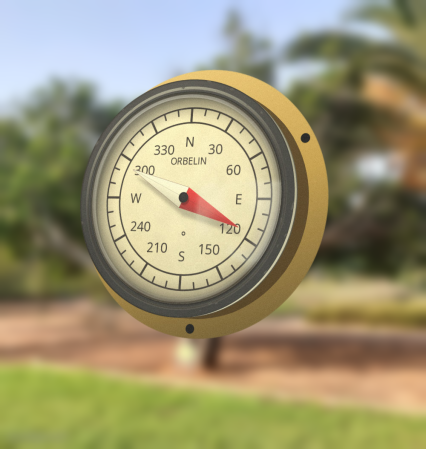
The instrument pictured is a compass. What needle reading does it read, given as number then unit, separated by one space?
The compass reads 115 °
